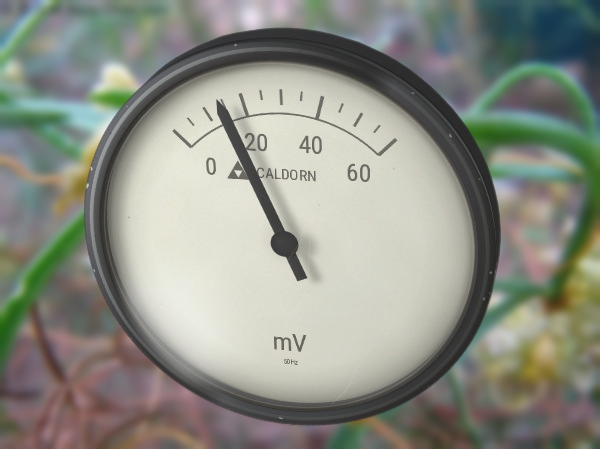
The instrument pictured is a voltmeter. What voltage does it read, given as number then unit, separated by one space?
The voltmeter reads 15 mV
